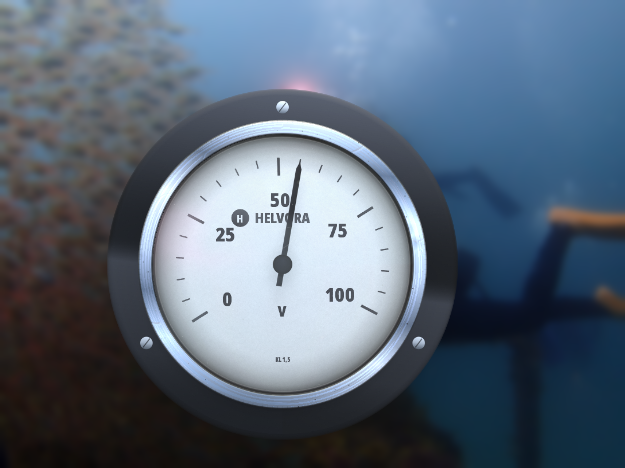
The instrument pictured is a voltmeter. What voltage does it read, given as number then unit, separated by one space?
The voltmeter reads 55 V
